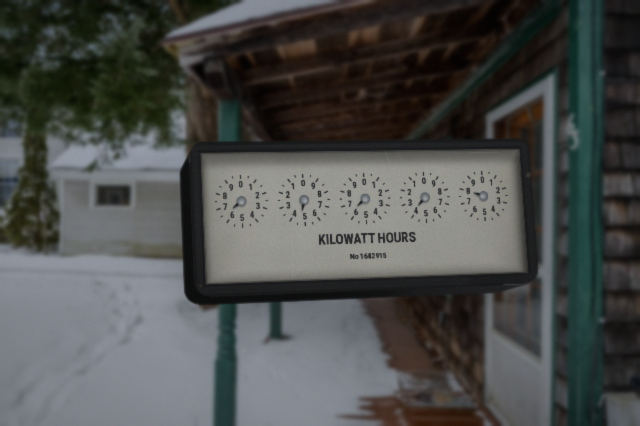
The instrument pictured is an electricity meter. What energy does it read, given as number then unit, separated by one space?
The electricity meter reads 64638 kWh
